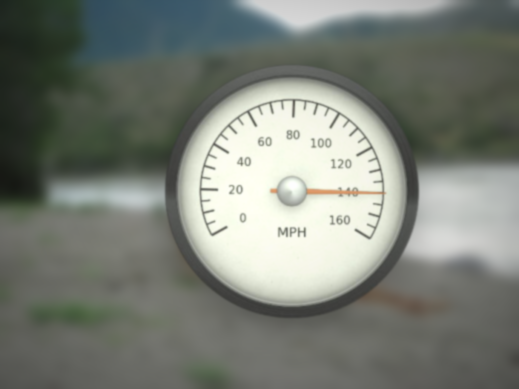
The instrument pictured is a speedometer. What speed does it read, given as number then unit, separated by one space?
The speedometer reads 140 mph
